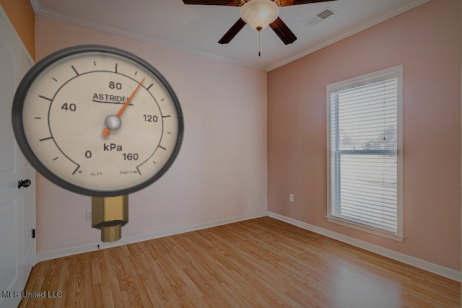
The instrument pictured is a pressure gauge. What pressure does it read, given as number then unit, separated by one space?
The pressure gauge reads 95 kPa
